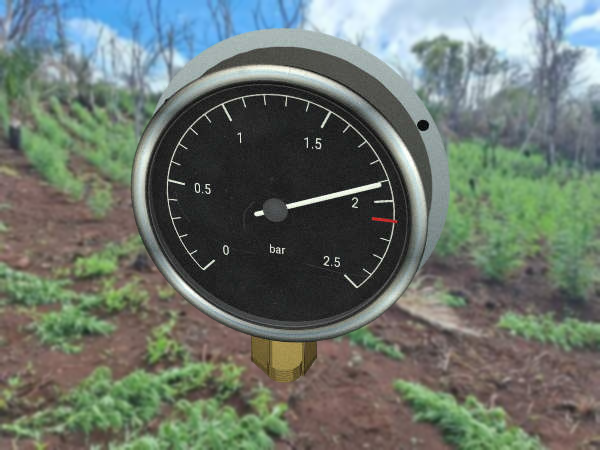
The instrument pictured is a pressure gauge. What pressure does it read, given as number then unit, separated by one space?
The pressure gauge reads 1.9 bar
